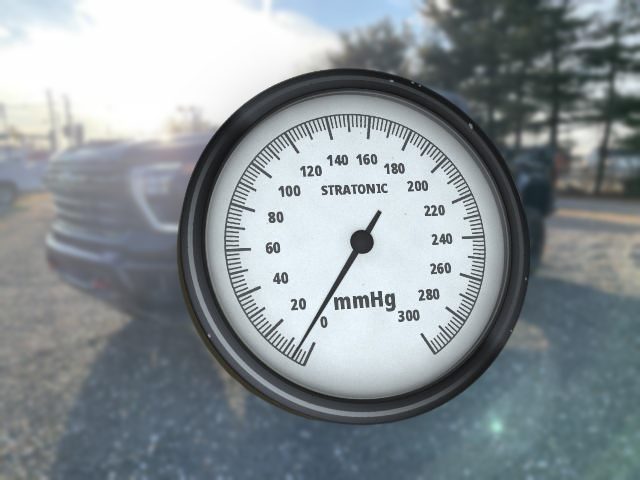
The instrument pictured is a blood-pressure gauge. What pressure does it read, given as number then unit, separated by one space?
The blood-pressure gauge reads 6 mmHg
